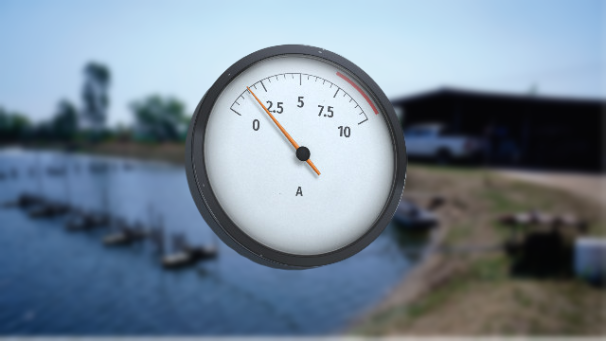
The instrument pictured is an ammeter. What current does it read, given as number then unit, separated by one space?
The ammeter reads 1.5 A
